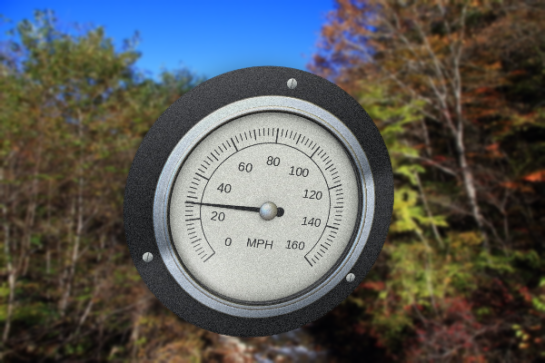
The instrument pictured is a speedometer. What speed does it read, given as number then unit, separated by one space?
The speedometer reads 28 mph
